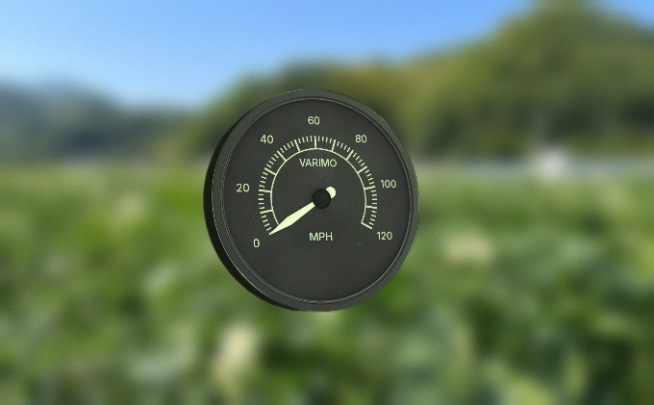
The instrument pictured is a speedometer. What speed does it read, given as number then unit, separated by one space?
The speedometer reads 0 mph
